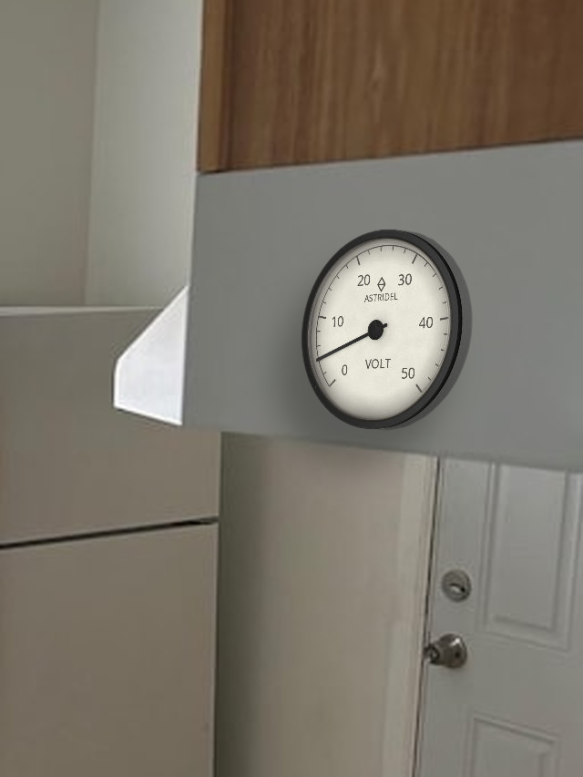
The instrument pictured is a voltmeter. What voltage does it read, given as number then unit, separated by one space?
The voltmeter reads 4 V
